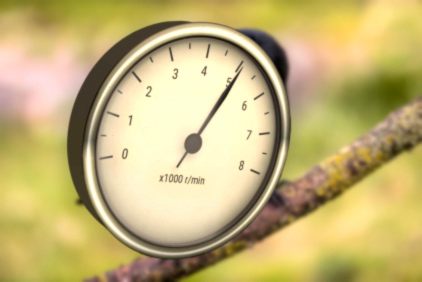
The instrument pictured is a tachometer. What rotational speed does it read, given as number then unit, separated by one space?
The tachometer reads 5000 rpm
